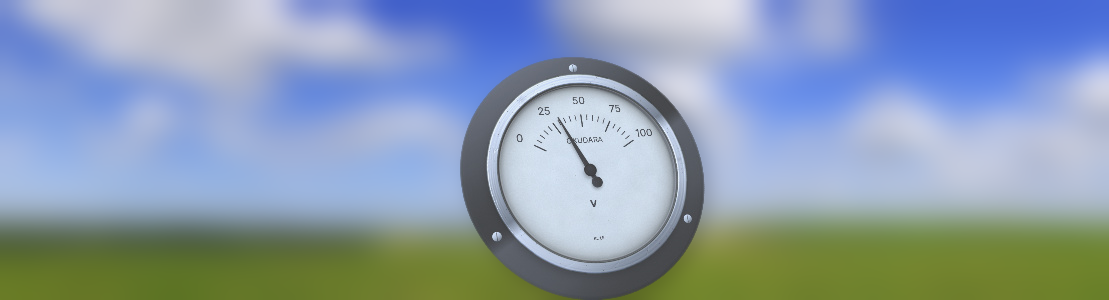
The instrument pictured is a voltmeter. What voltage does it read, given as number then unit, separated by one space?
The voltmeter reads 30 V
